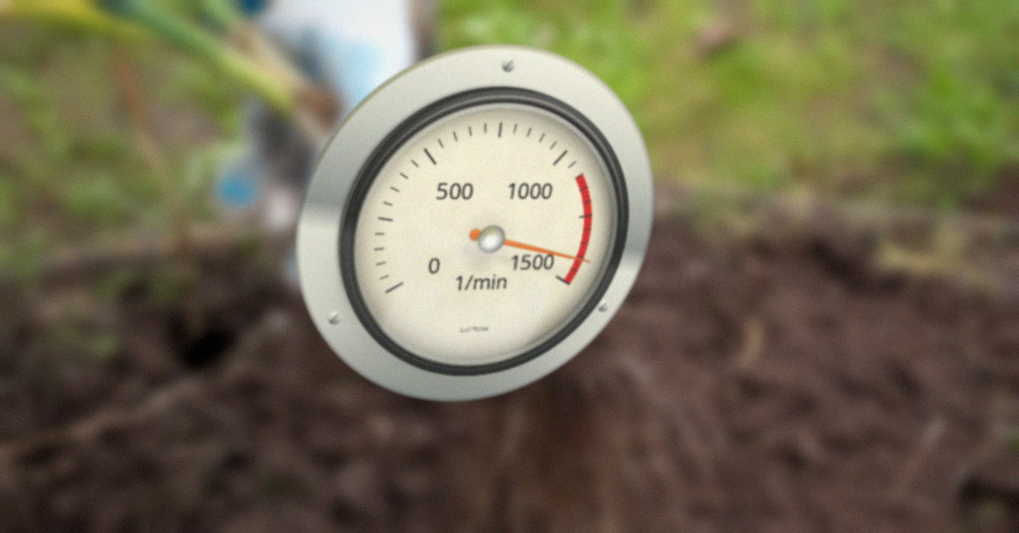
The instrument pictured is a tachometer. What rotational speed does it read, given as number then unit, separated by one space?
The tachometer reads 1400 rpm
